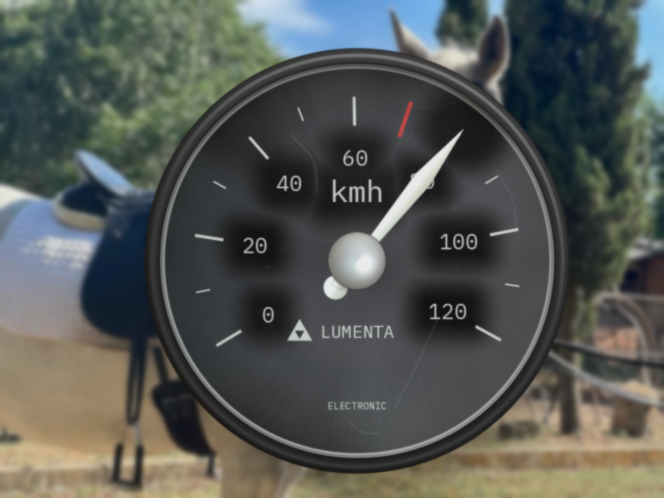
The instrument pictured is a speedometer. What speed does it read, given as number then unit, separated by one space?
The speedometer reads 80 km/h
